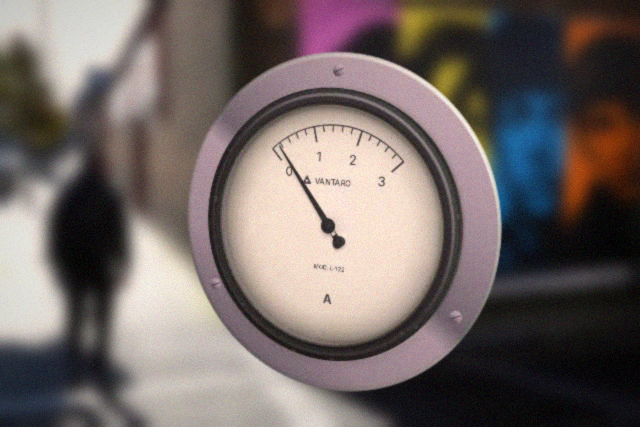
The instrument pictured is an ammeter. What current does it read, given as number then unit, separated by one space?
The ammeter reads 0.2 A
